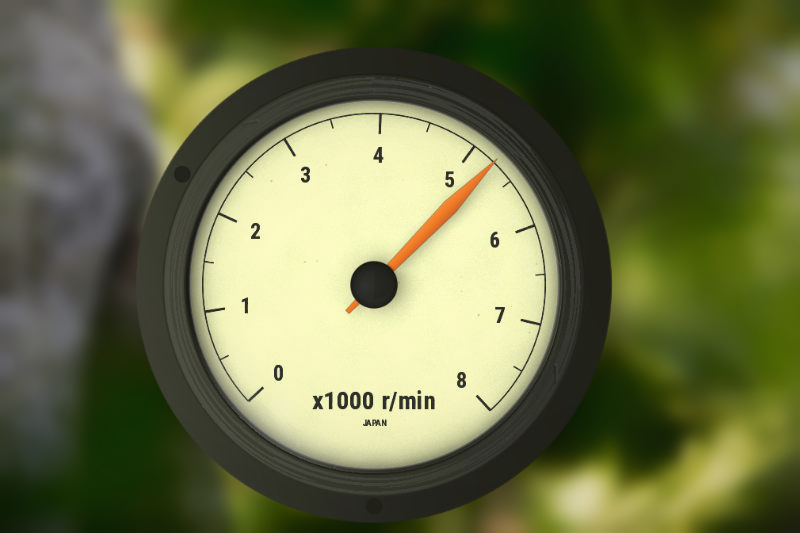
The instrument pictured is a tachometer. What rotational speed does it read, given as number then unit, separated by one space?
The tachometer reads 5250 rpm
